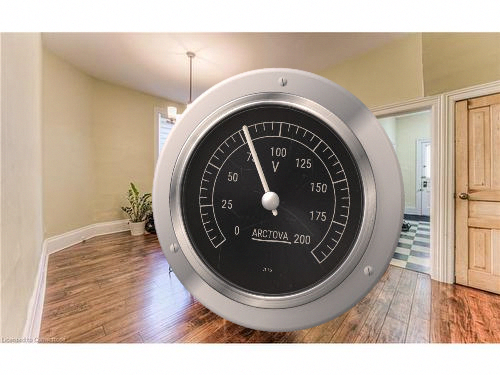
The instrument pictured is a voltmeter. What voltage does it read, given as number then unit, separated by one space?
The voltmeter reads 80 V
